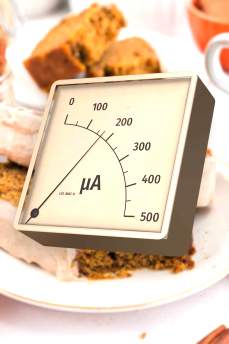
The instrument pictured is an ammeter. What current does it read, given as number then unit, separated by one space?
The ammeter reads 175 µA
